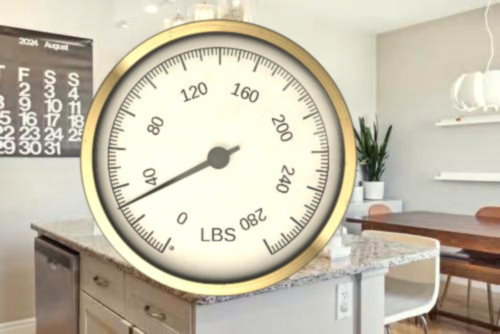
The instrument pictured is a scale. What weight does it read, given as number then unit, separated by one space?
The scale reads 30 lb
